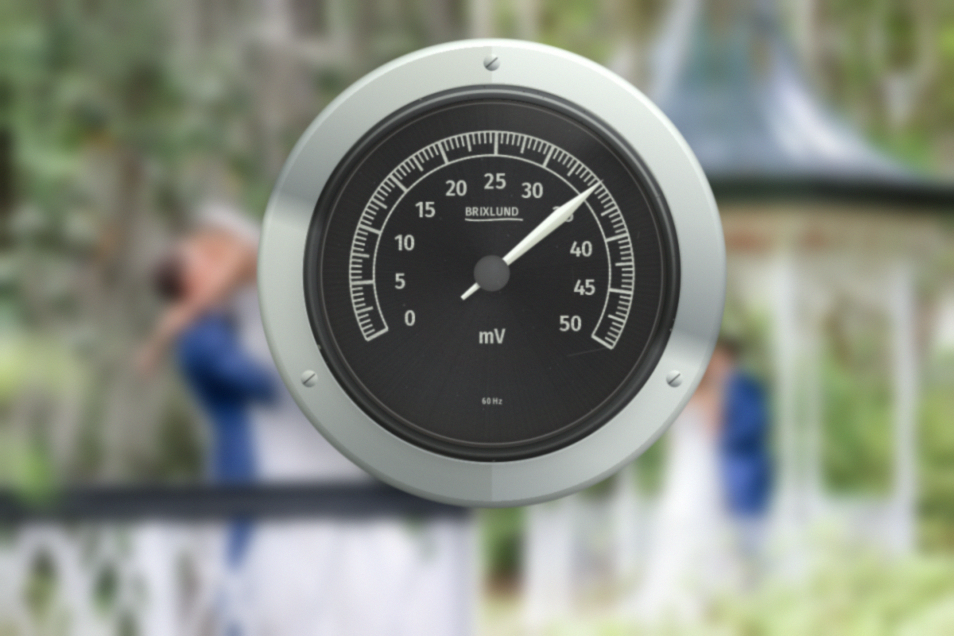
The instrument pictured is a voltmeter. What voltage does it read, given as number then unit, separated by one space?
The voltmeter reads 35 mV
